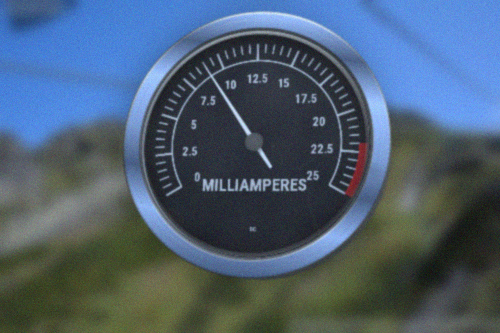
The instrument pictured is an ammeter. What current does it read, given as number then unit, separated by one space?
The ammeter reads 9 mA
